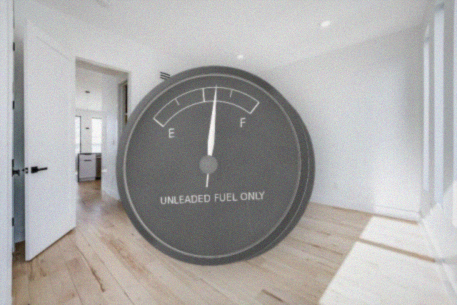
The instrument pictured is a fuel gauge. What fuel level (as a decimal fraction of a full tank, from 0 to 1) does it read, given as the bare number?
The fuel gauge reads 0.625
